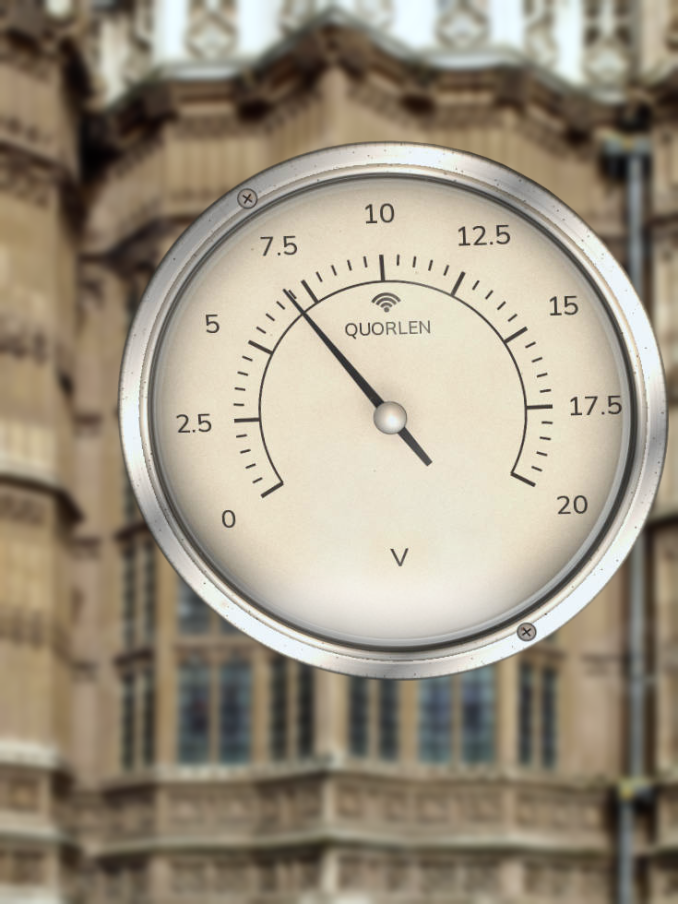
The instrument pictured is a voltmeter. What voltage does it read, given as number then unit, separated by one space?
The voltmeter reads 7 V
